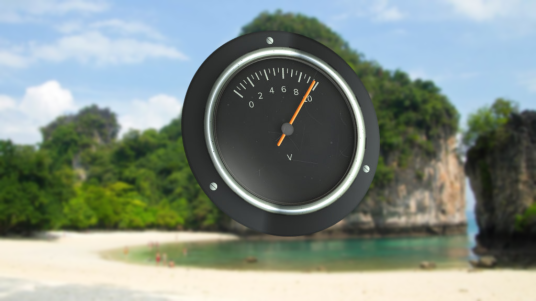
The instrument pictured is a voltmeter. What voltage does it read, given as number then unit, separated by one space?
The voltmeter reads 9.5 V
